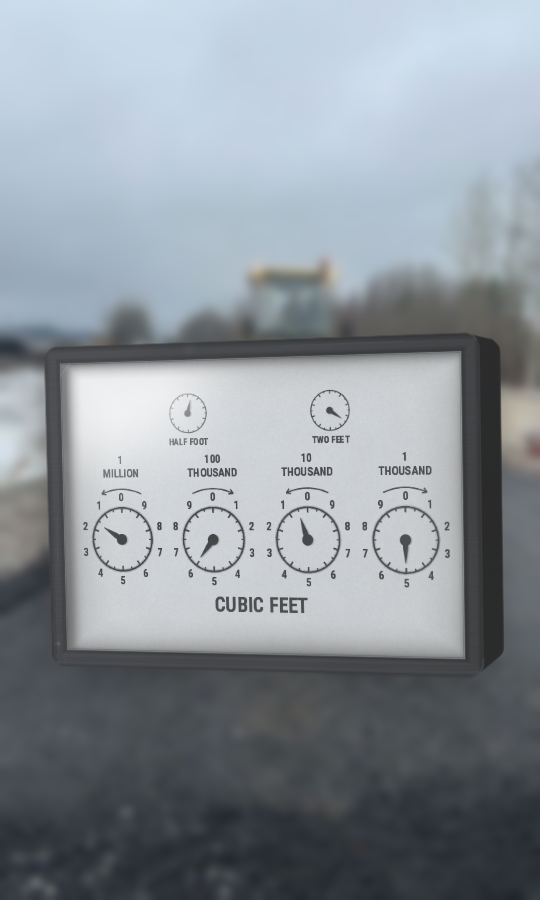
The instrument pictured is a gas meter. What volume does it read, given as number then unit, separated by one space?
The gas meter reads 160500 ft³
